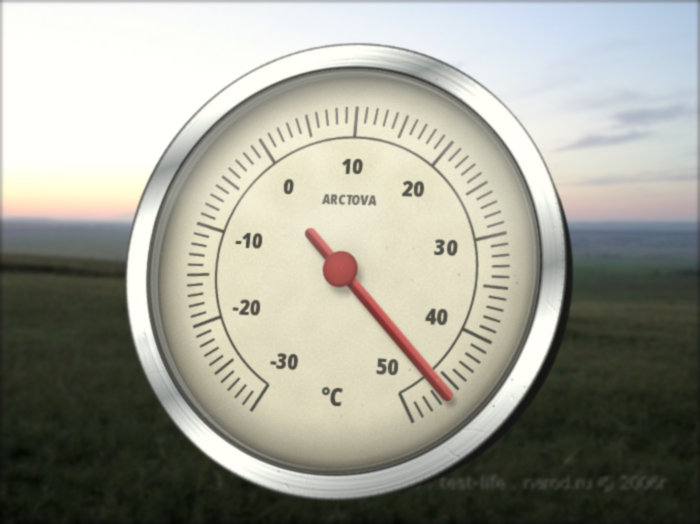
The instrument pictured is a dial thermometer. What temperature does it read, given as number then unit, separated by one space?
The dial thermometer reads 46 °C
